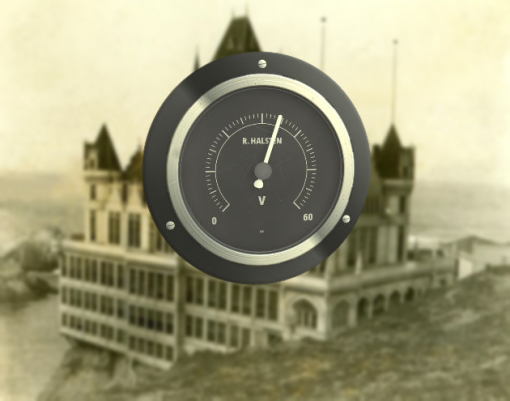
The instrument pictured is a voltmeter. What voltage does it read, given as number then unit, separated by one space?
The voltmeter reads 34 V
